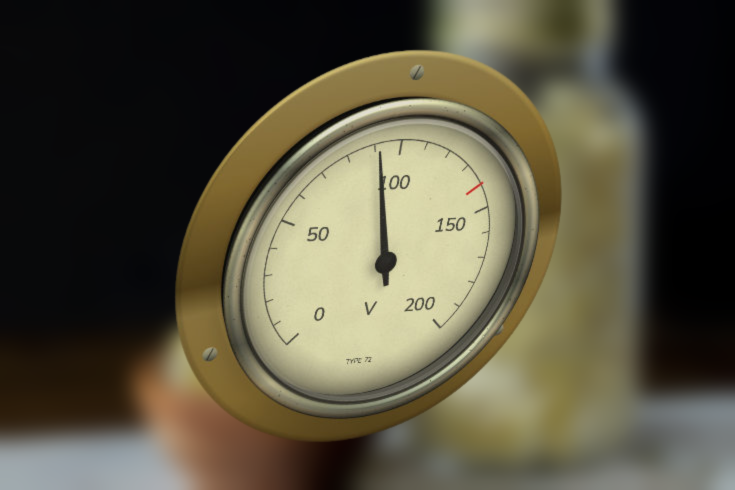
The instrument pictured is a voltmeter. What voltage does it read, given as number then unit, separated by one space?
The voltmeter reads 90 V
